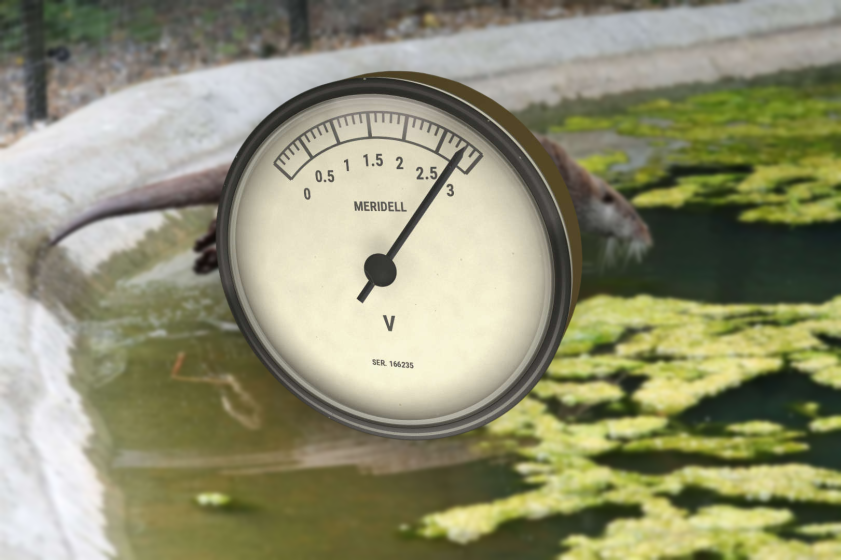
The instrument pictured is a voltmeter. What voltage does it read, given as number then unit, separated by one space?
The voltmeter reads 2.8 V
